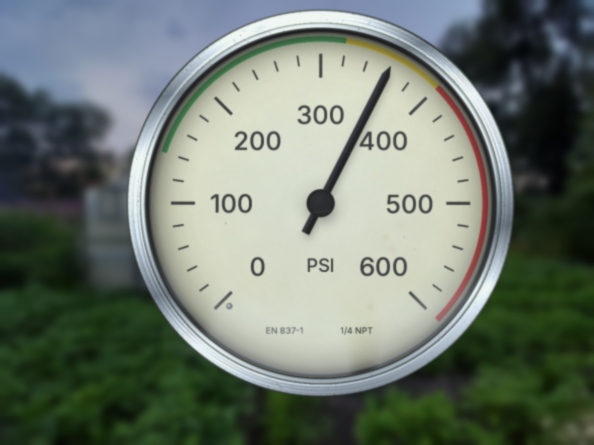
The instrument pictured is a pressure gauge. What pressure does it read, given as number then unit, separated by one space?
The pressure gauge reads 360 psi
